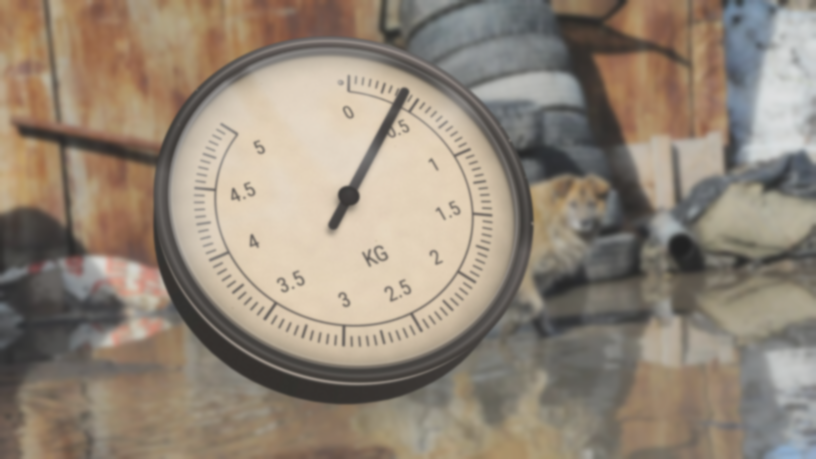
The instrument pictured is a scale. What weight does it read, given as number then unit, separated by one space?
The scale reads 0.4 kg
